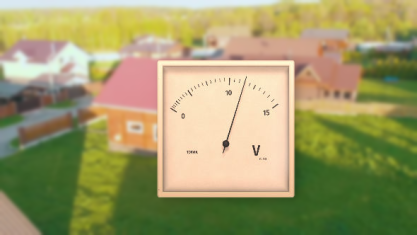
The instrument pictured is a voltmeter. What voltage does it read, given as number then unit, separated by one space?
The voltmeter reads 11.5 V
